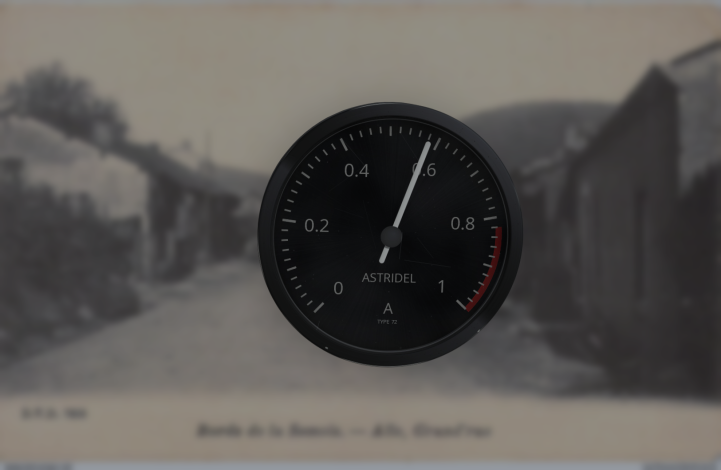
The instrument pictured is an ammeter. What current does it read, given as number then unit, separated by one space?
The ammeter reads 0.58 A
